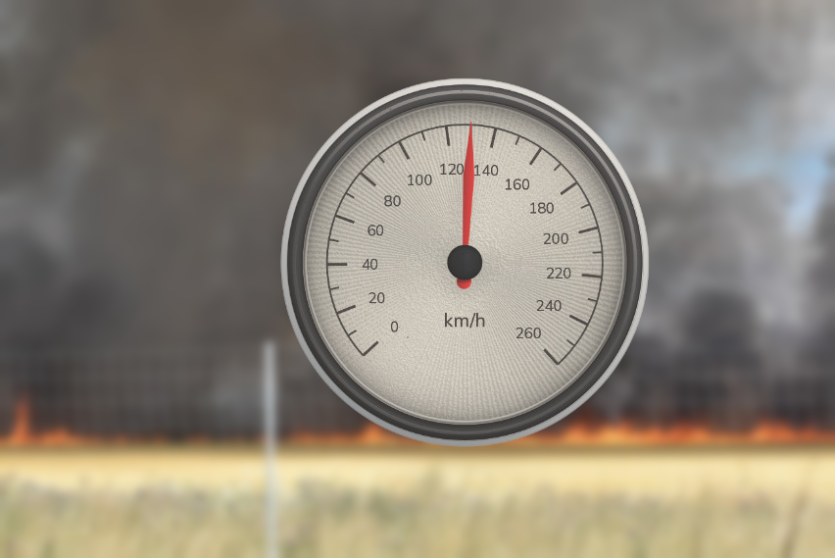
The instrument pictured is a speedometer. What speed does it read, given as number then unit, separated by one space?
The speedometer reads 130 km/h
